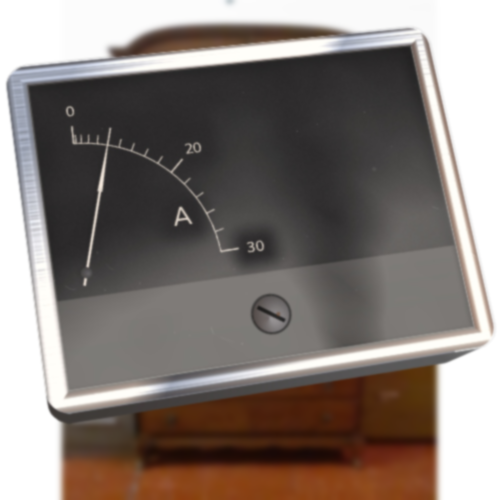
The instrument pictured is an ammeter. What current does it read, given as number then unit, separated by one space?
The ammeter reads 10 A
